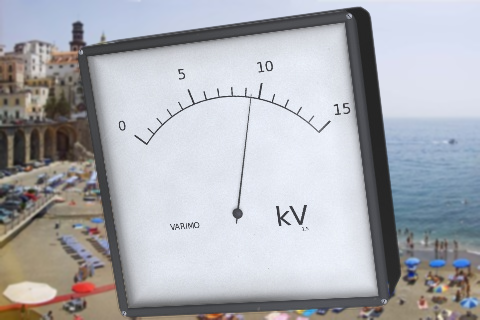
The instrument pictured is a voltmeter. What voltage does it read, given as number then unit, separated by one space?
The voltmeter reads 9.5 kV
